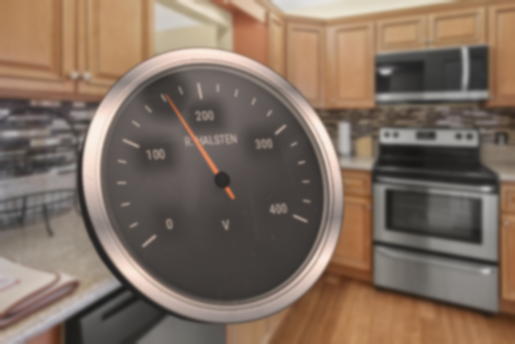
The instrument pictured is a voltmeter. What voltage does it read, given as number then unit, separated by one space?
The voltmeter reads 160 V
